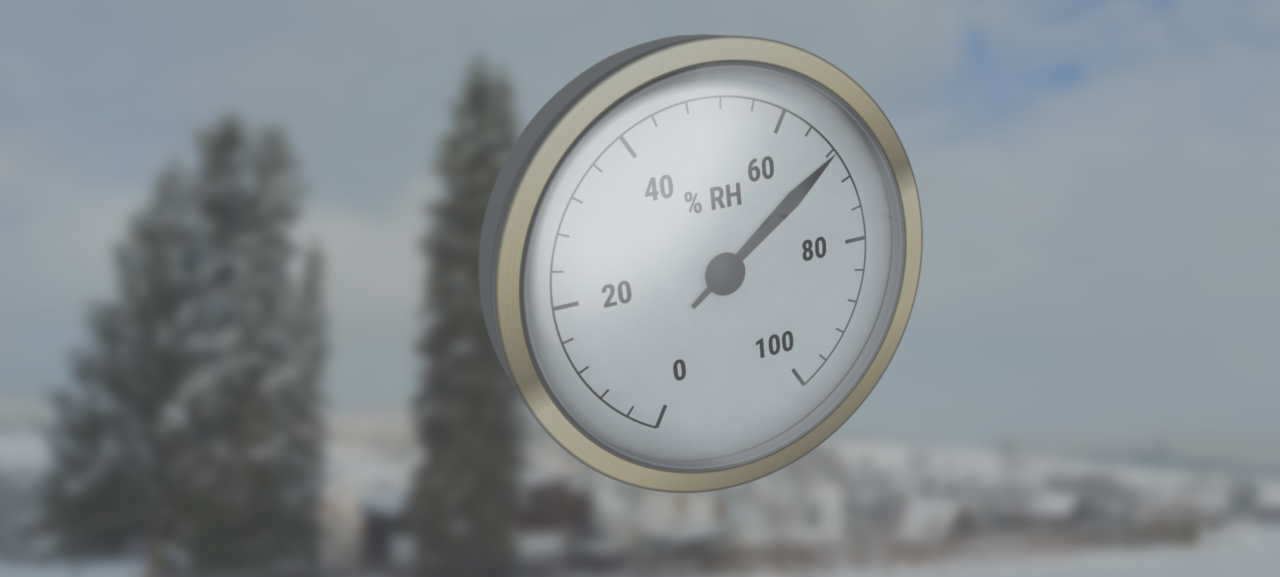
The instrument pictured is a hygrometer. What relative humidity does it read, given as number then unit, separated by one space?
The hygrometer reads 68 %
